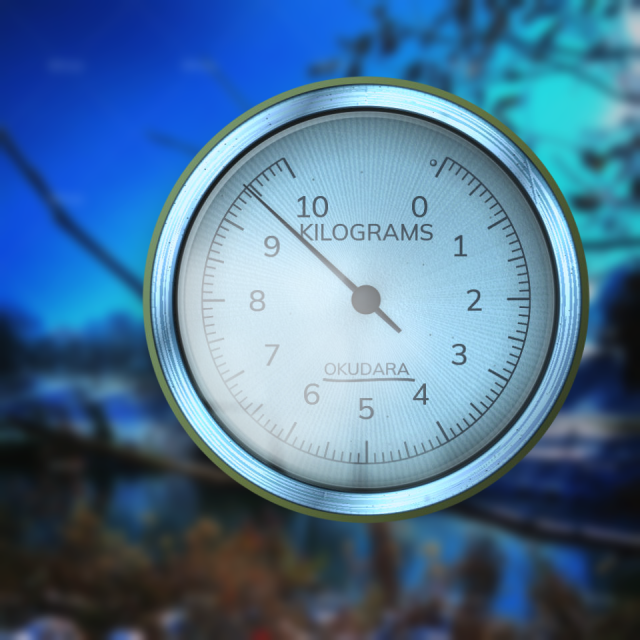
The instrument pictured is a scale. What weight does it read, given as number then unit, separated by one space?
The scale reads 9.45 kg
